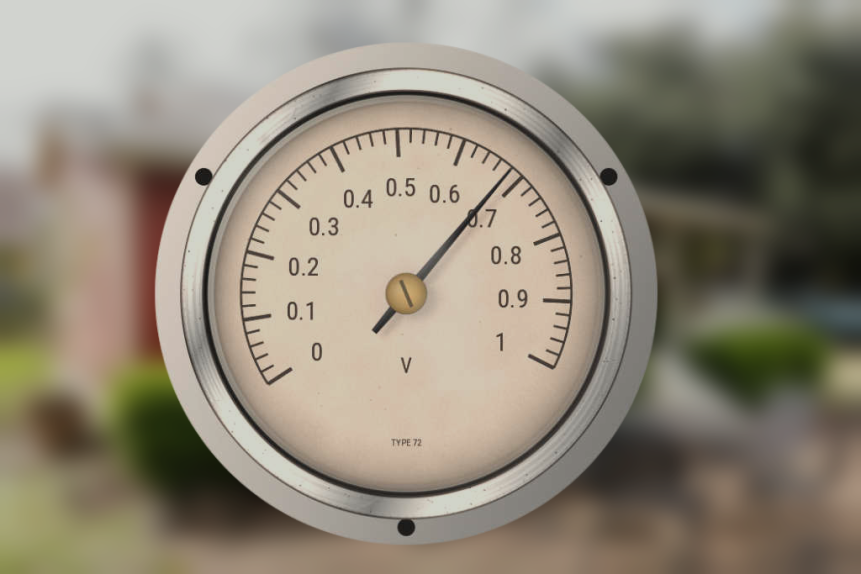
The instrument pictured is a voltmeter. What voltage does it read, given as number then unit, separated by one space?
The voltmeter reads 0.68 V
